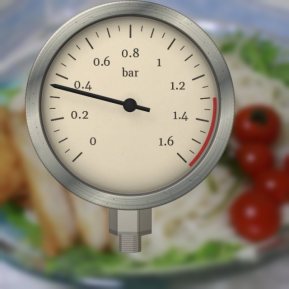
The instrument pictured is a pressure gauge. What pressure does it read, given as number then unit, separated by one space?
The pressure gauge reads 0.35 bar
